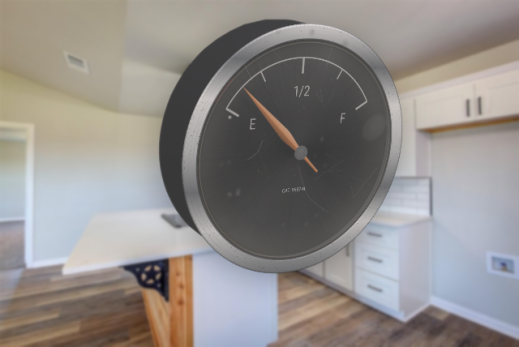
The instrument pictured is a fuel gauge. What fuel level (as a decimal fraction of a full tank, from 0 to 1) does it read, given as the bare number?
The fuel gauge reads 0.125
